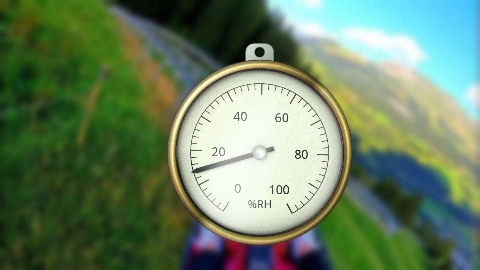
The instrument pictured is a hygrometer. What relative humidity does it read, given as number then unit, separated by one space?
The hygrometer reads 14 %
